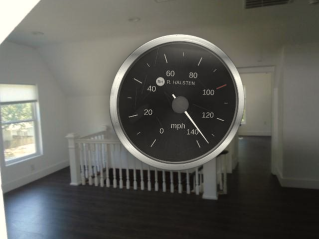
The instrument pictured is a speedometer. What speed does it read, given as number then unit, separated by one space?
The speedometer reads 135 mph
